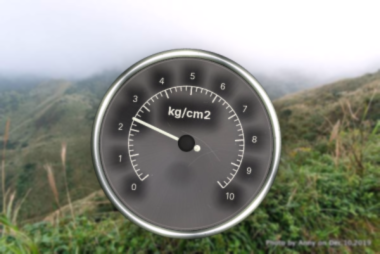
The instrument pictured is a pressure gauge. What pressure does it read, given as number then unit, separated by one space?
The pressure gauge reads 2.4 kg/cm²
